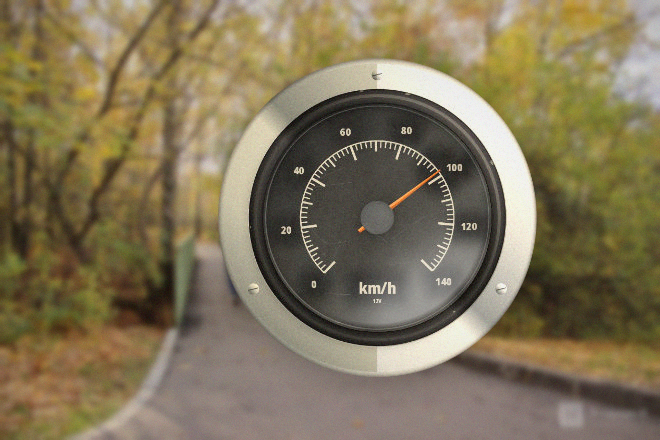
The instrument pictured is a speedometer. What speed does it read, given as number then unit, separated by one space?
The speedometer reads 98 km/h
